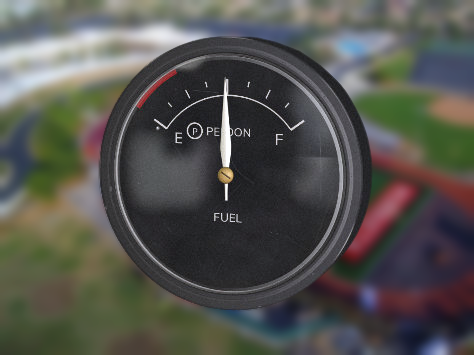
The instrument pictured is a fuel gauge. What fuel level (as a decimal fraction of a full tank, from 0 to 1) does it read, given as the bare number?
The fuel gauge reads 0.5
